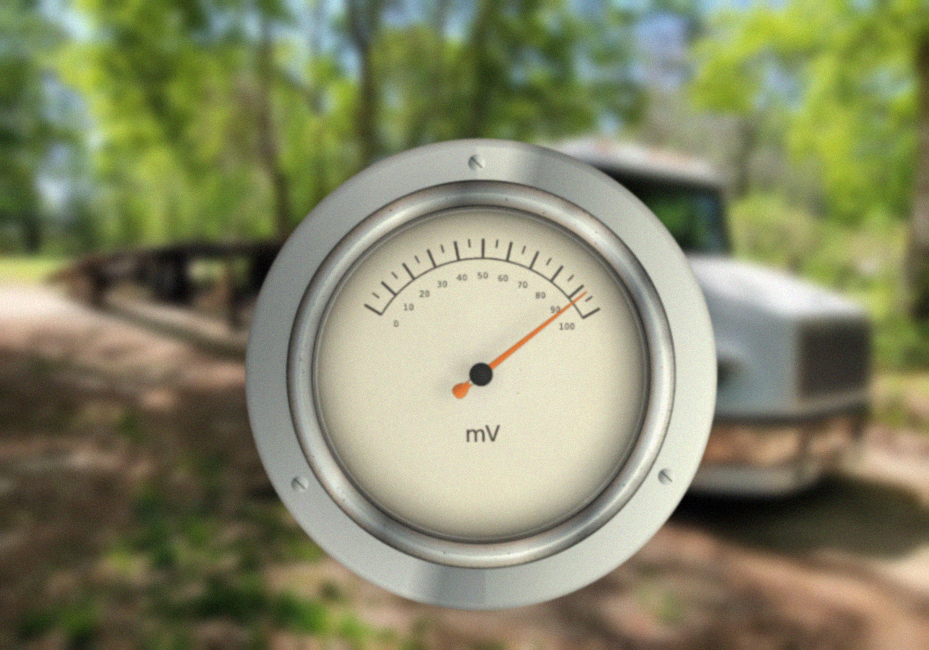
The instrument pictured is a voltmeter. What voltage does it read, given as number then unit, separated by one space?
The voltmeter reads 92.5 mV
